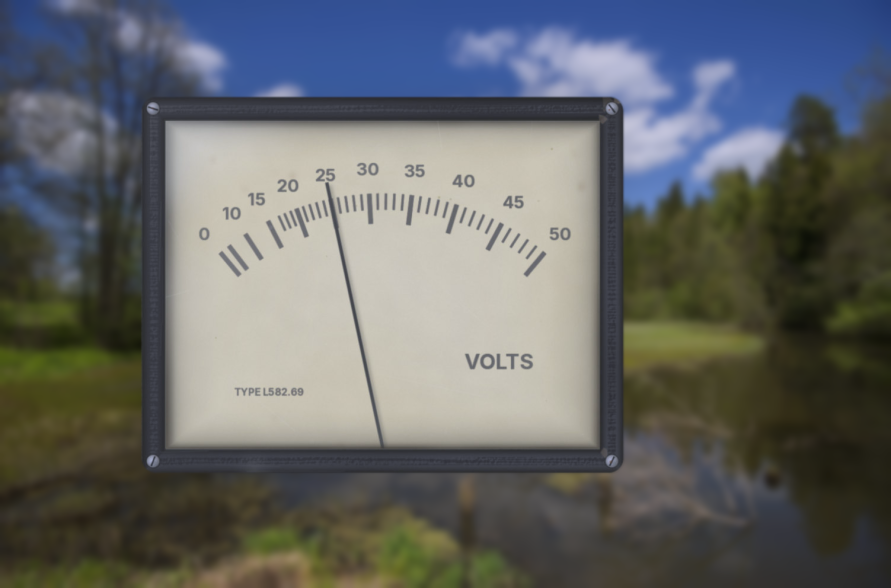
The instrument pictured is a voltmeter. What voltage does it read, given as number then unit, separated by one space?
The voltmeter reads 25 V
